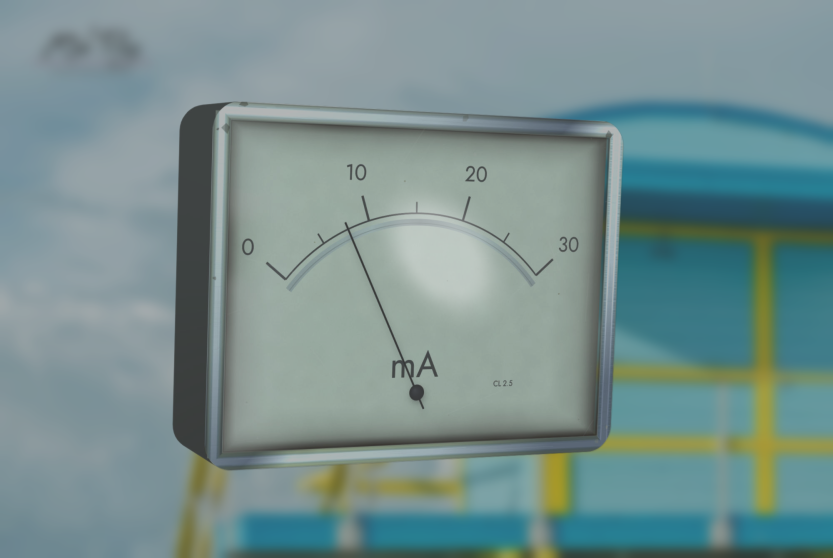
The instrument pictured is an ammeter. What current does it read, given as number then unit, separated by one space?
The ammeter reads 7.5 mA
